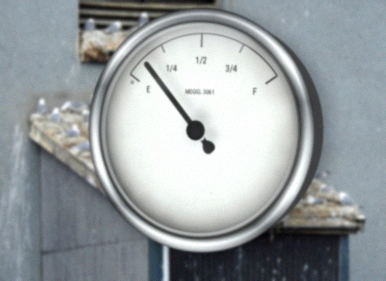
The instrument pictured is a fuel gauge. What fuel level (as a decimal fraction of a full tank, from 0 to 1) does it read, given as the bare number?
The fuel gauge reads 0.125
